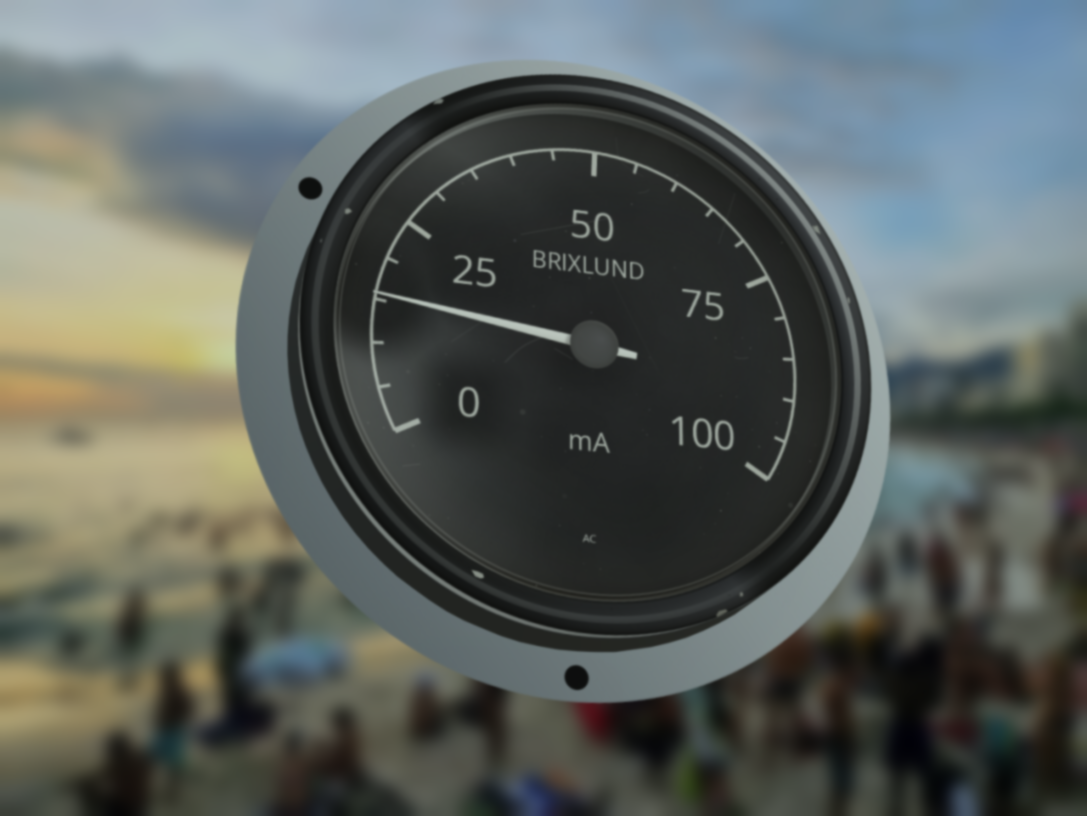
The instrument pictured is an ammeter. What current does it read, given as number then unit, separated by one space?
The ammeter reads 15 mA
